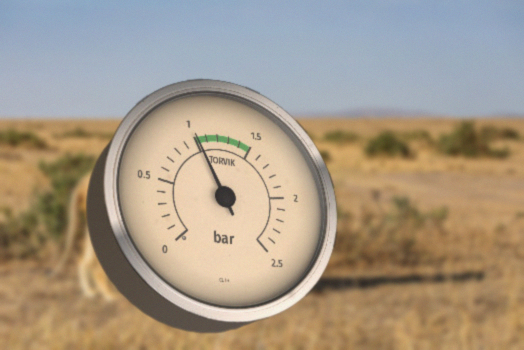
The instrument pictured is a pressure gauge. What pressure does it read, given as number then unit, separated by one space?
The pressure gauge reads 1 bar
